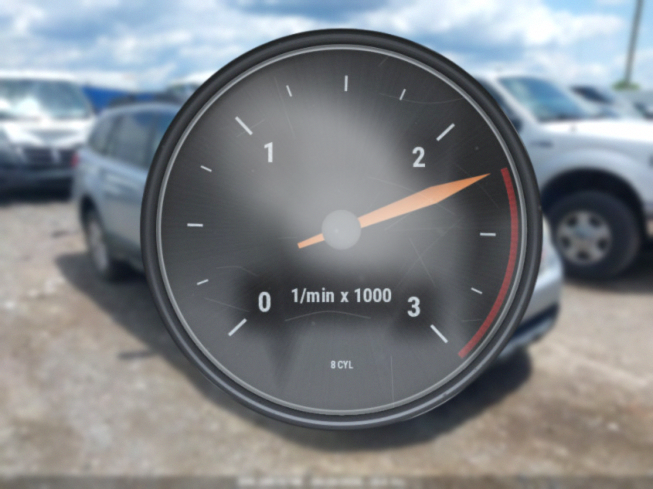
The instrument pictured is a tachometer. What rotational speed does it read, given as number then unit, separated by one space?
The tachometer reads 2250 rpm
